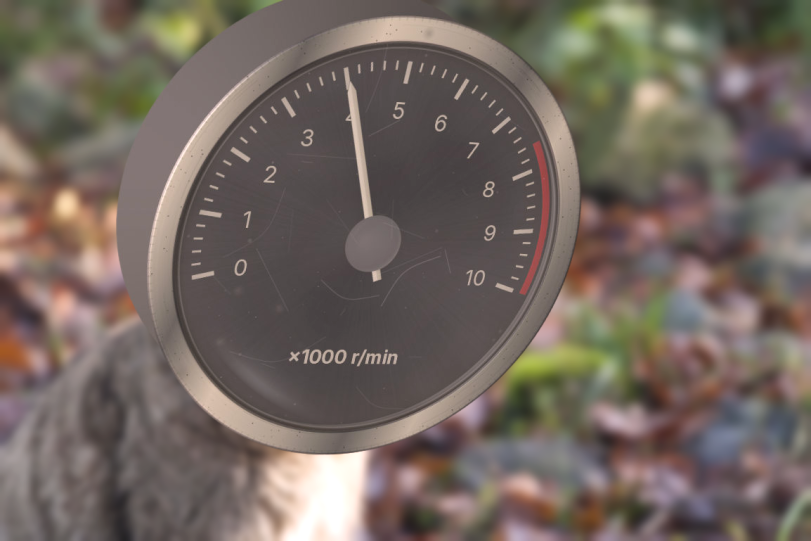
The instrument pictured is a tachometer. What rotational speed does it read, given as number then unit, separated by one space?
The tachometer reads 4000 rpm
